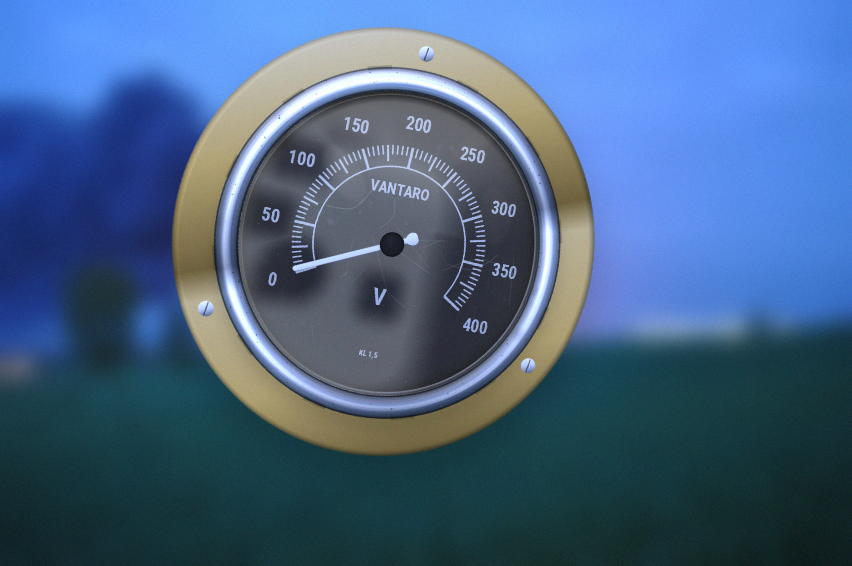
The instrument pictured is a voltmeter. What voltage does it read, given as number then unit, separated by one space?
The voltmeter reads 5 V
